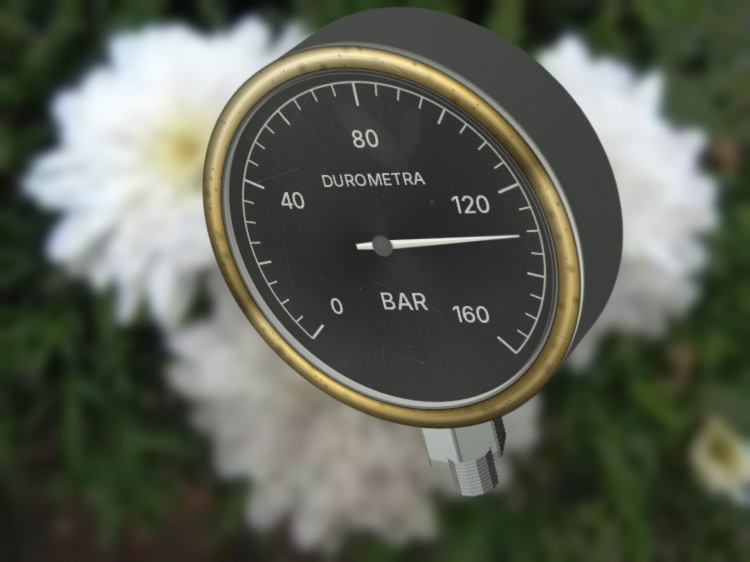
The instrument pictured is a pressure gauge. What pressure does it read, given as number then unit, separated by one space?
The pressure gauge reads 130 bar
